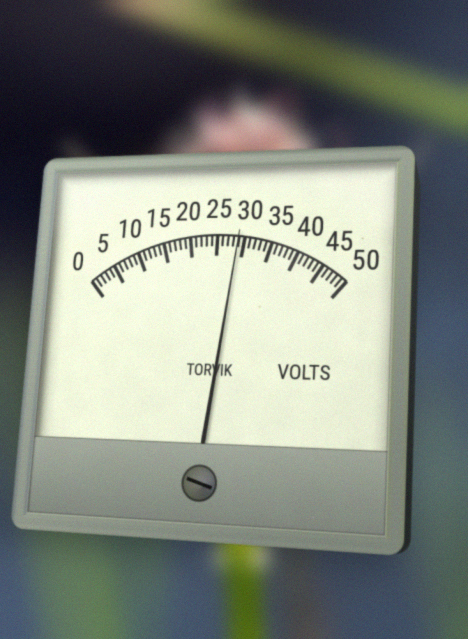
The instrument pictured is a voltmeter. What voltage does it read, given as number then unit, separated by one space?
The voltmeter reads 29 V
